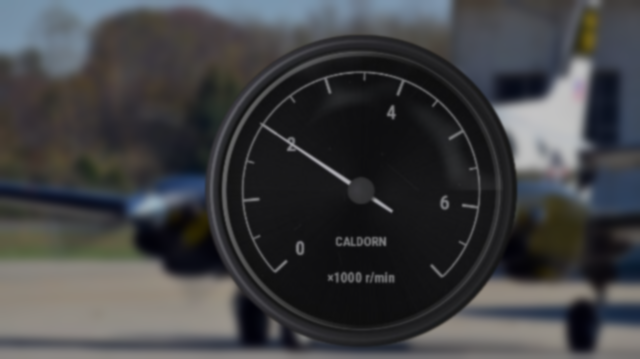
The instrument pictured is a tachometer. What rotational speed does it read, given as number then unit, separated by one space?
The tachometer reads 2000 rpm
